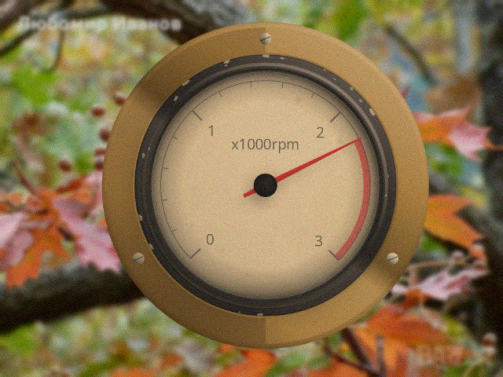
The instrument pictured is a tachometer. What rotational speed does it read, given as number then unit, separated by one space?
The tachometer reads 2200 rpm
